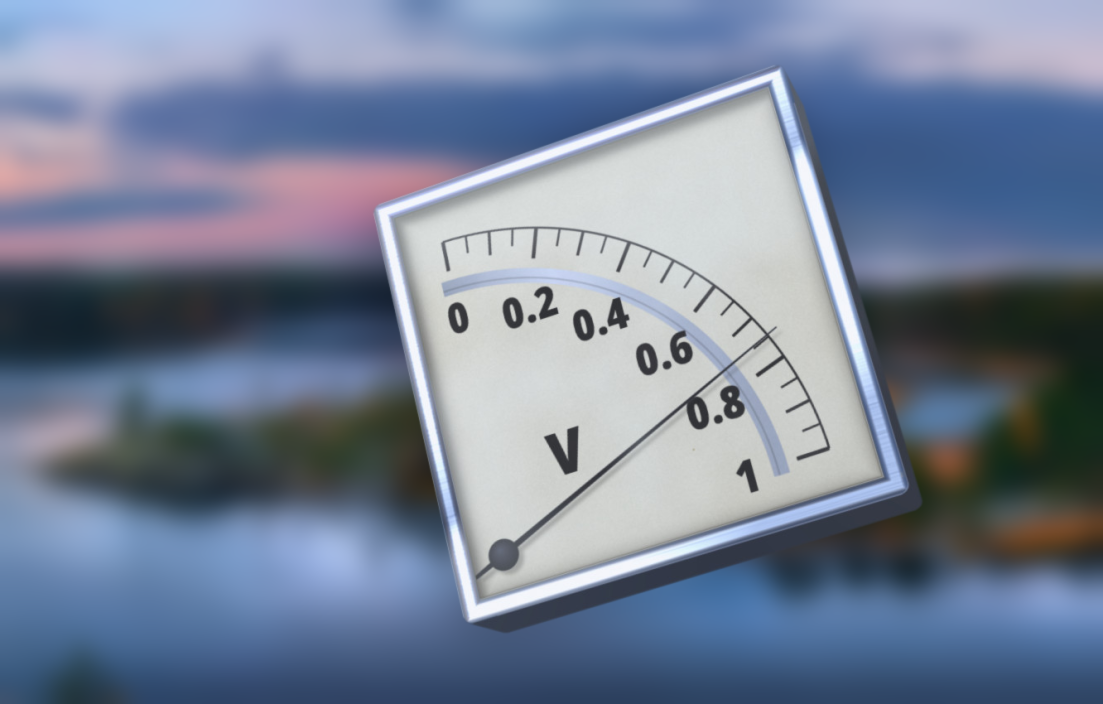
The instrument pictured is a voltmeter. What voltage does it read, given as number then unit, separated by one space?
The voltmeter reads 0.75 V
